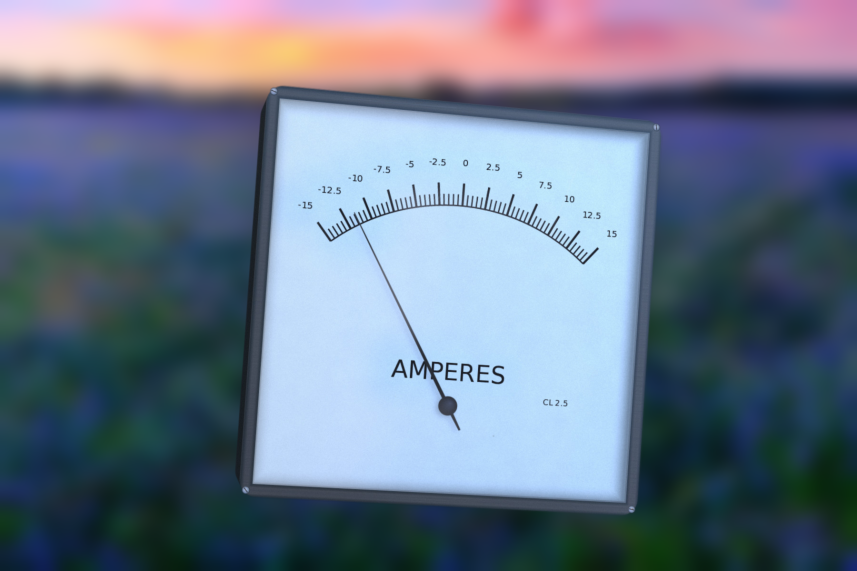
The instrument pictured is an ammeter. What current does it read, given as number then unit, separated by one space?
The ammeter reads -11.5 A
